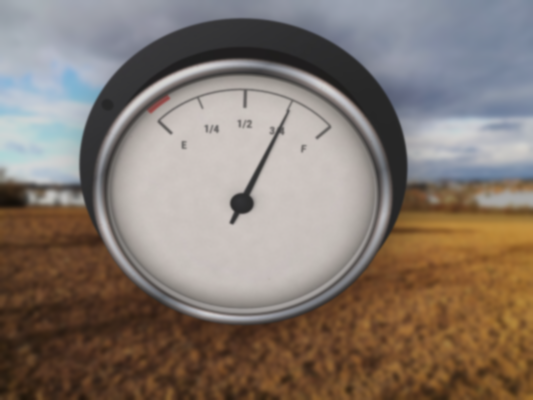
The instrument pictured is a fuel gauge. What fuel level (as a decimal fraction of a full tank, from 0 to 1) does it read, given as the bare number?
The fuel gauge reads 0.75
